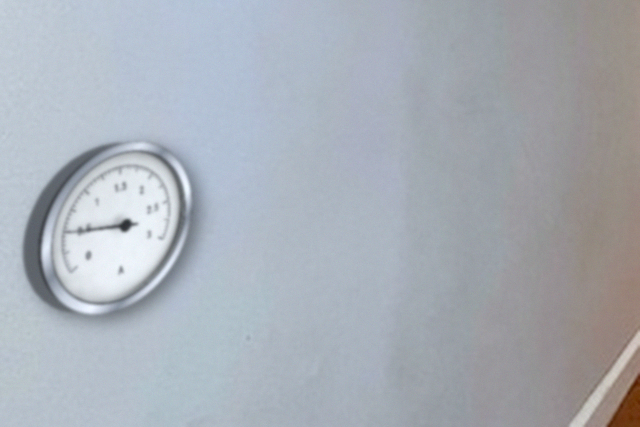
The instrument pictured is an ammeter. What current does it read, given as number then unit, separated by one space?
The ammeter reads 0.5 A
